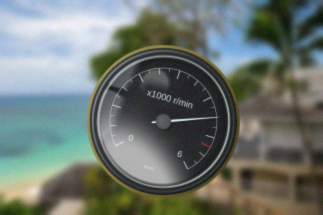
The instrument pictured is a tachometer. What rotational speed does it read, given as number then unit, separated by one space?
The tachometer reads 4500 rpm
